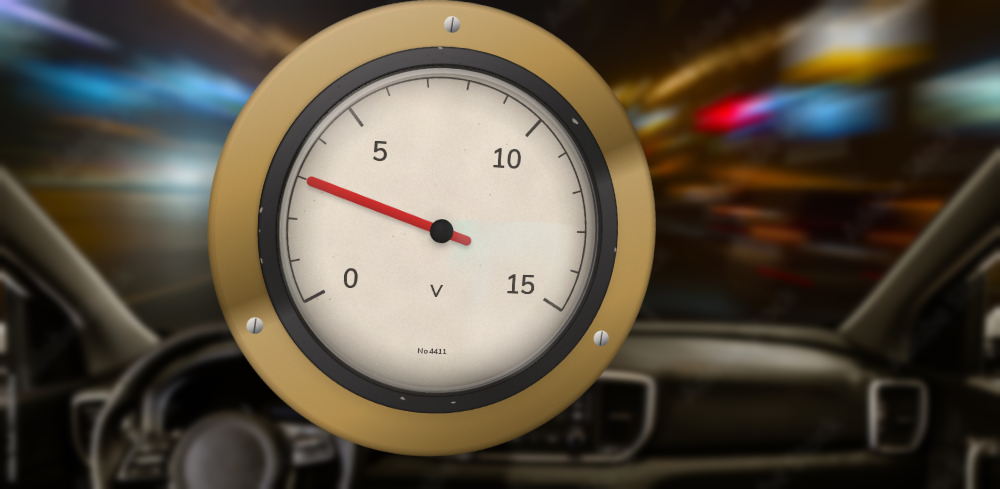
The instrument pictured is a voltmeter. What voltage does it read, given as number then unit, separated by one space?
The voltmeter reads 3 V
